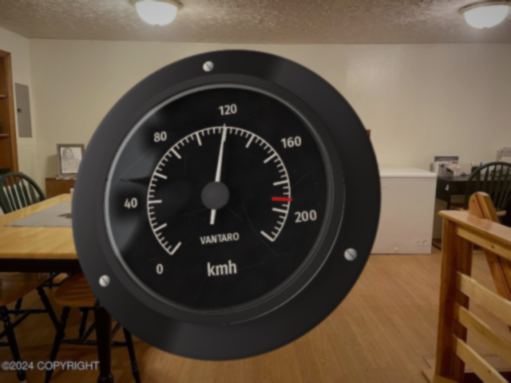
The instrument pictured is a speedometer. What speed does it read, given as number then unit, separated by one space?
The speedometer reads 120 km/h
